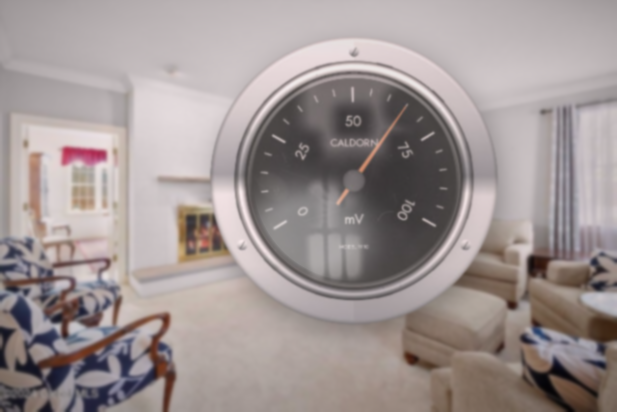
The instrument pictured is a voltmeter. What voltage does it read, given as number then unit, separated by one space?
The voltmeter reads 65 mV
